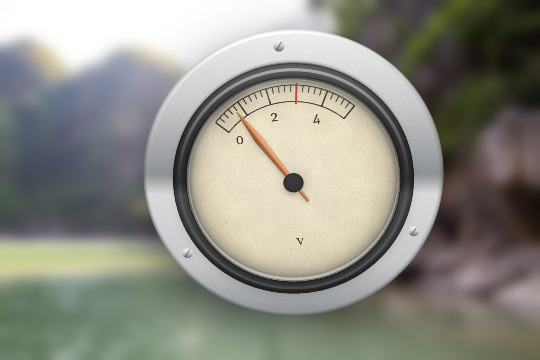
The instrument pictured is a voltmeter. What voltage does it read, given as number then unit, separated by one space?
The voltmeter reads 0.8 V
